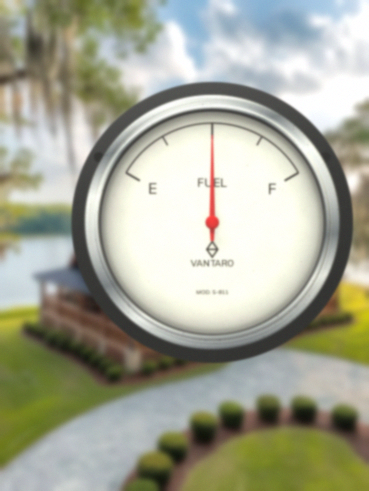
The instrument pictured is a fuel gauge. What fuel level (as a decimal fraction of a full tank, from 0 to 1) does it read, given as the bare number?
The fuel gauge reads 0.5
